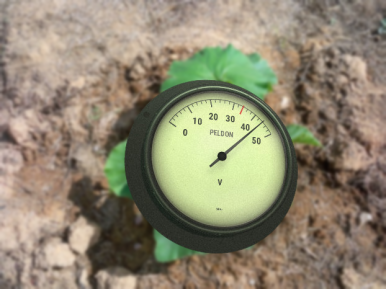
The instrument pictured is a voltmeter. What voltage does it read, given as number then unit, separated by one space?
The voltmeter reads 44 V
